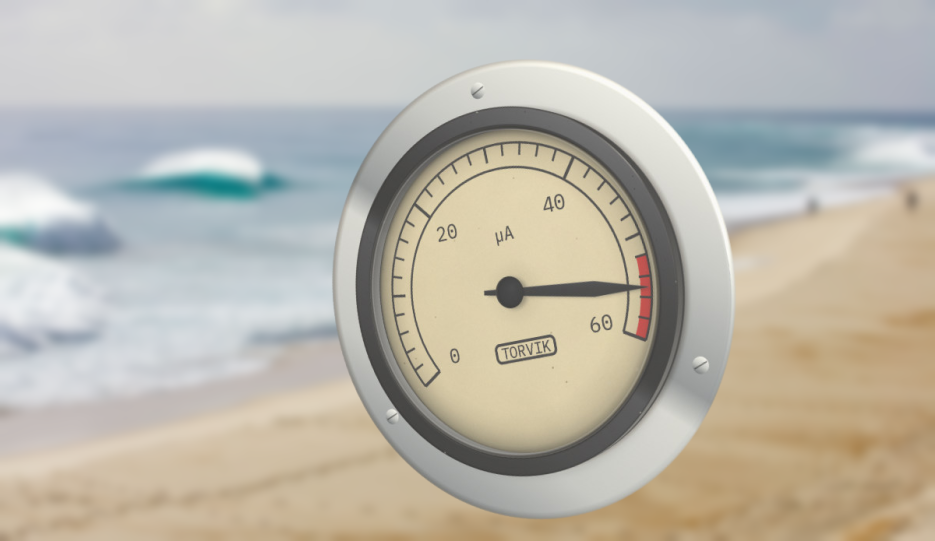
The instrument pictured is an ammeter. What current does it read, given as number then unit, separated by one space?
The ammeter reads 55 µA
